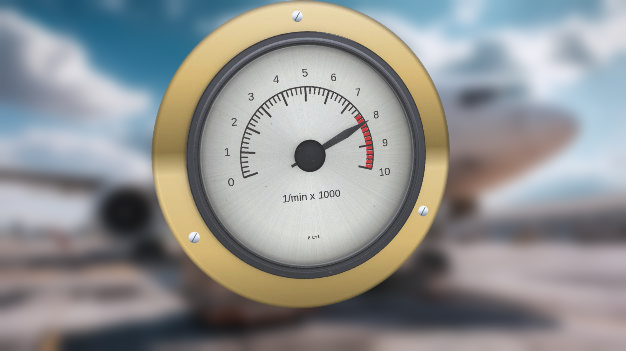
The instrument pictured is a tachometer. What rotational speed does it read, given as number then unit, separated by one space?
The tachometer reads 8000 rpm
